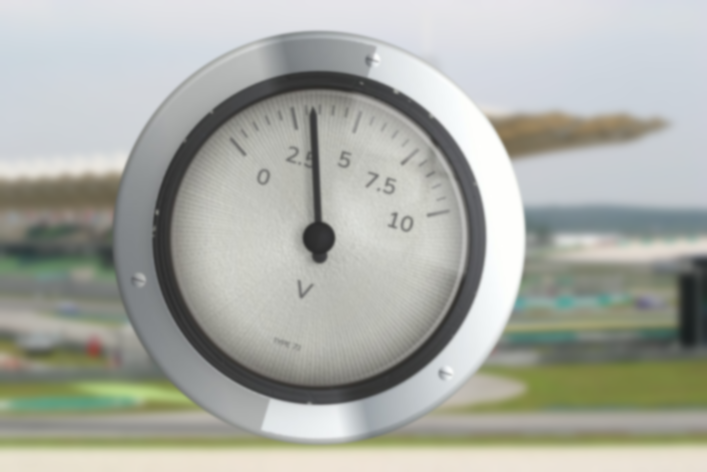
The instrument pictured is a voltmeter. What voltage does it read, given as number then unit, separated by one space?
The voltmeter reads 3.25 V
